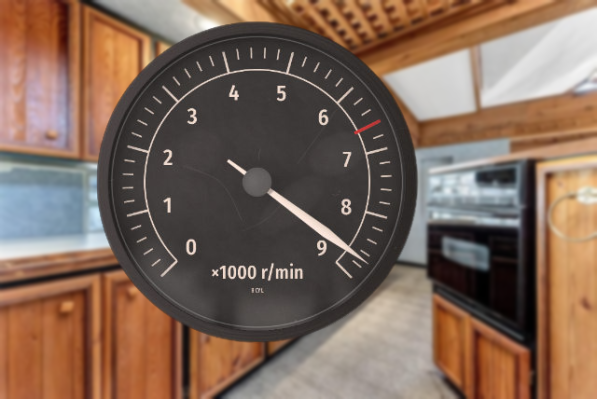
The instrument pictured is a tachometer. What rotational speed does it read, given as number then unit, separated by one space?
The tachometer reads 8700 rpm
